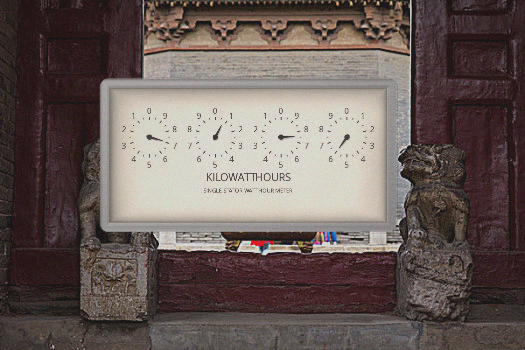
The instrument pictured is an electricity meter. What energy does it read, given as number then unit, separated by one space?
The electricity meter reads 7076 kWh
